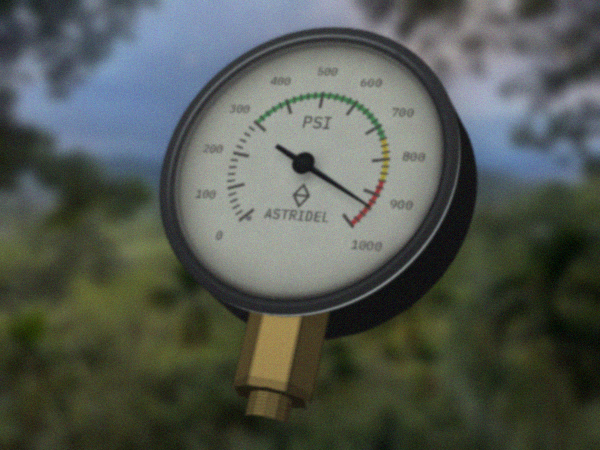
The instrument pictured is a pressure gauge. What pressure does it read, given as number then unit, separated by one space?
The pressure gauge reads 940 psi
